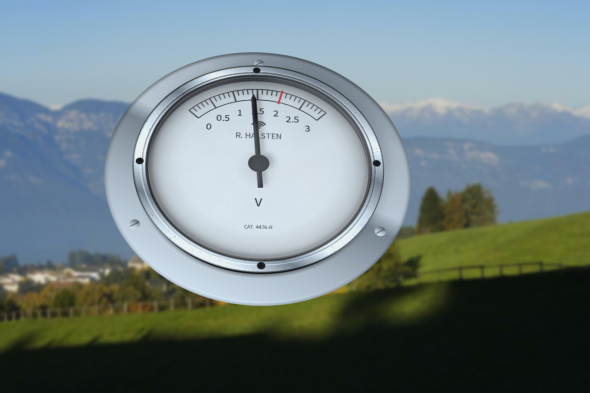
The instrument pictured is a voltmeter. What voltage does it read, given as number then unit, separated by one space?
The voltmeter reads 1.4 V
